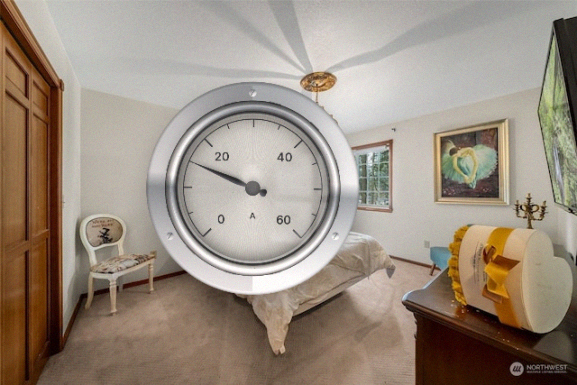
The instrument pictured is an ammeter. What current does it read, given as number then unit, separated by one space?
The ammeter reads 15 A
